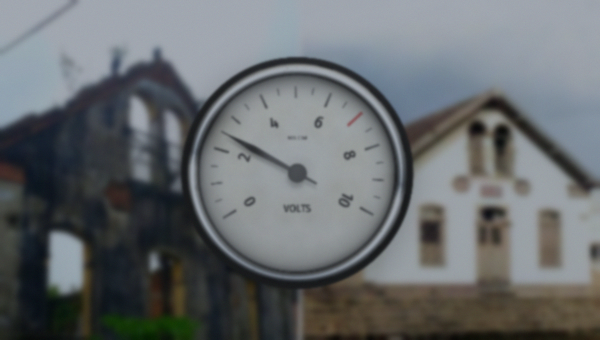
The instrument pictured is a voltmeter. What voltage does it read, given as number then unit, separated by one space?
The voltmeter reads 2.5 V
